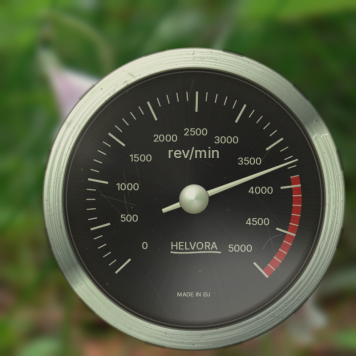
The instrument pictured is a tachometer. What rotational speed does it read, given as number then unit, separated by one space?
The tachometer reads 3750 rpm
